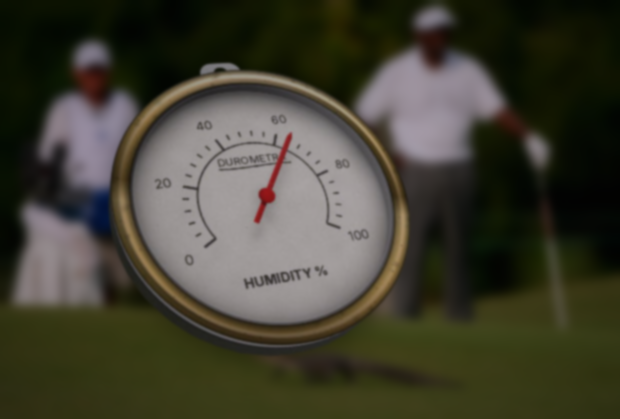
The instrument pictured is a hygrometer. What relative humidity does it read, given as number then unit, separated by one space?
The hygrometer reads 64 %
